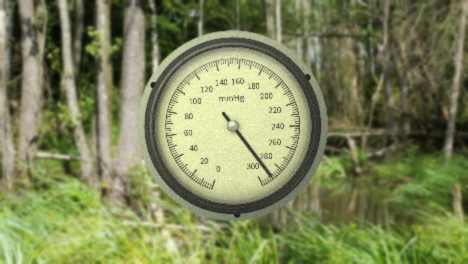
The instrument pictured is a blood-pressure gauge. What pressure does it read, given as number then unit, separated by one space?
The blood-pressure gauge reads 290 mmHg
